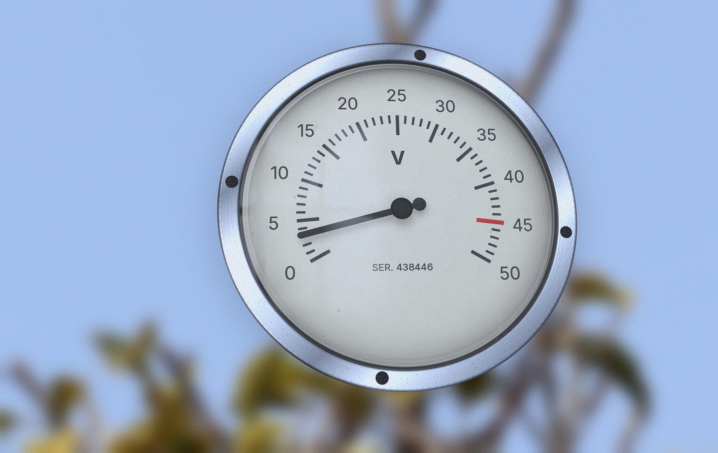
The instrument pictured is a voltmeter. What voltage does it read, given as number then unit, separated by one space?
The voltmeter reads 3 V
